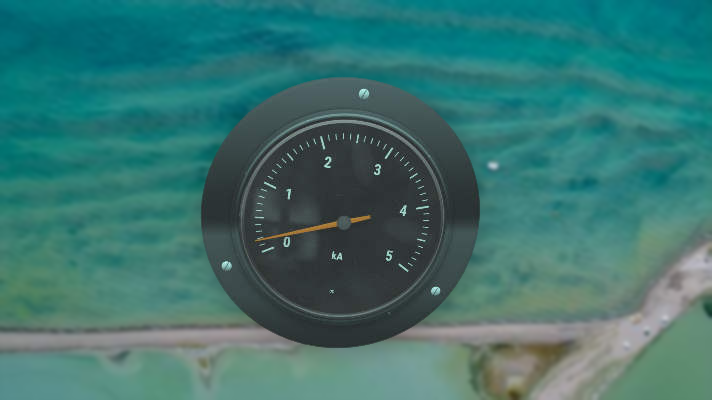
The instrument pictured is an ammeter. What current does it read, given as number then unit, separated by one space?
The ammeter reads 0.2 kA
